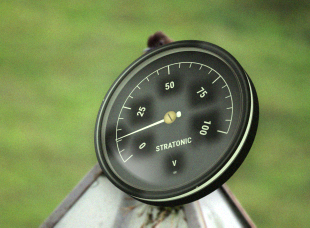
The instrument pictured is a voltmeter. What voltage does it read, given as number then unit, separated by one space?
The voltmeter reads 10 V
